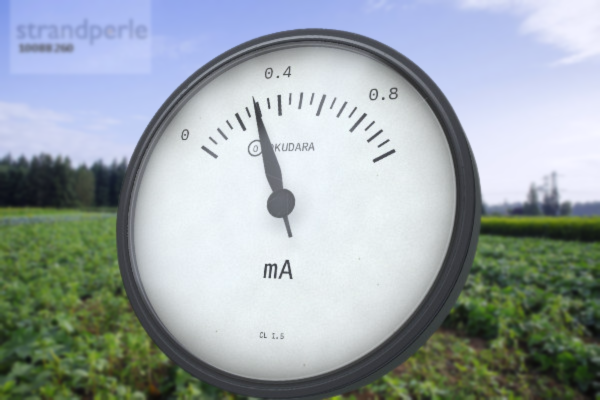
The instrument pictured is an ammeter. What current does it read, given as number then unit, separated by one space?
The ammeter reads 0.3 mA
